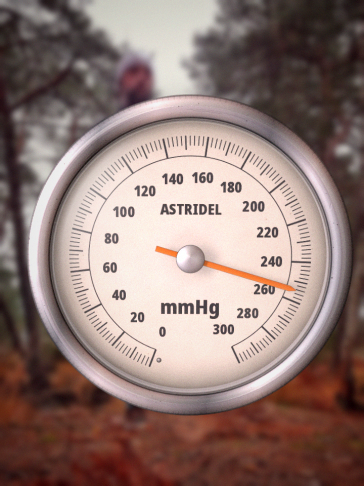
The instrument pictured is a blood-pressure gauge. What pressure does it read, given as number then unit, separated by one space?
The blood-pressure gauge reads 254 mmHg
